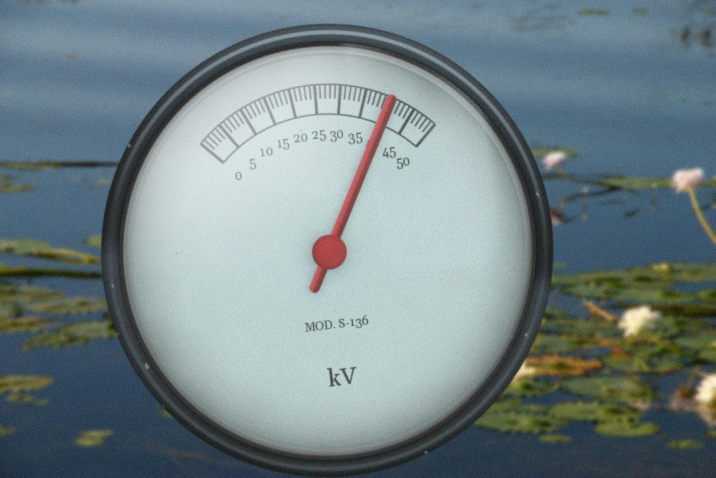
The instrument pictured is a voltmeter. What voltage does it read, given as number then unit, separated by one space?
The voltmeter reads 40 kV
